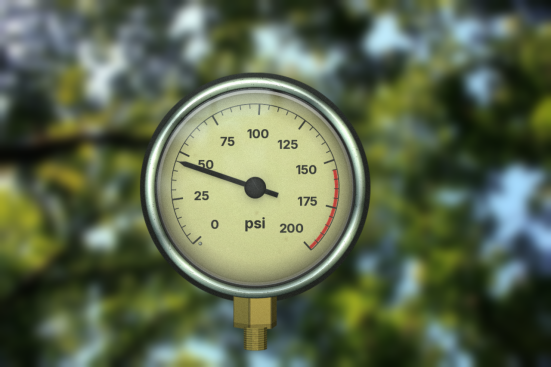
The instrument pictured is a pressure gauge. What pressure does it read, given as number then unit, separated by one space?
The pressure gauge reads 45 psi
